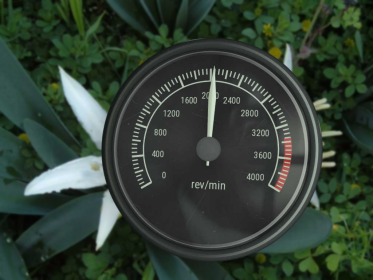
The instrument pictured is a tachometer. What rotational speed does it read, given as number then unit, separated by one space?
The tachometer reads 2050 rpm
